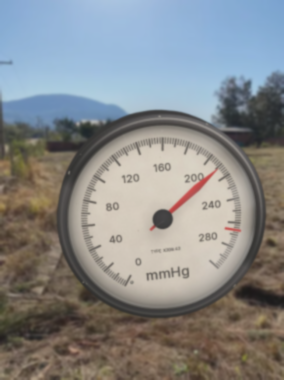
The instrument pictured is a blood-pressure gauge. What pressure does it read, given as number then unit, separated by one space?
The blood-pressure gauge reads 210 mmHg
